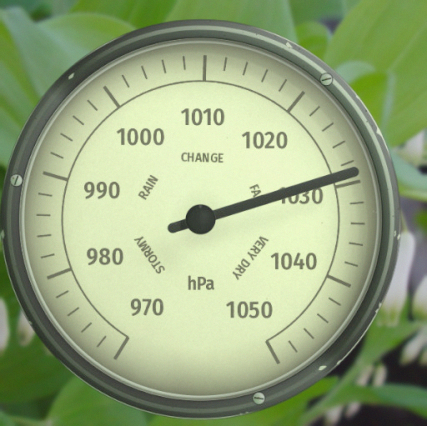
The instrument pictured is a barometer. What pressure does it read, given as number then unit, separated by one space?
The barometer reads 1029 hPa
